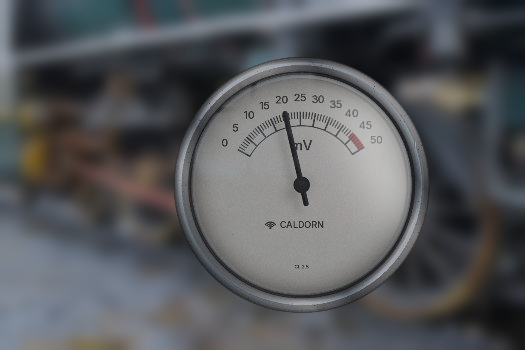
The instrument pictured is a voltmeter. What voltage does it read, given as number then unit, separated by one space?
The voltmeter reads 20 mV
